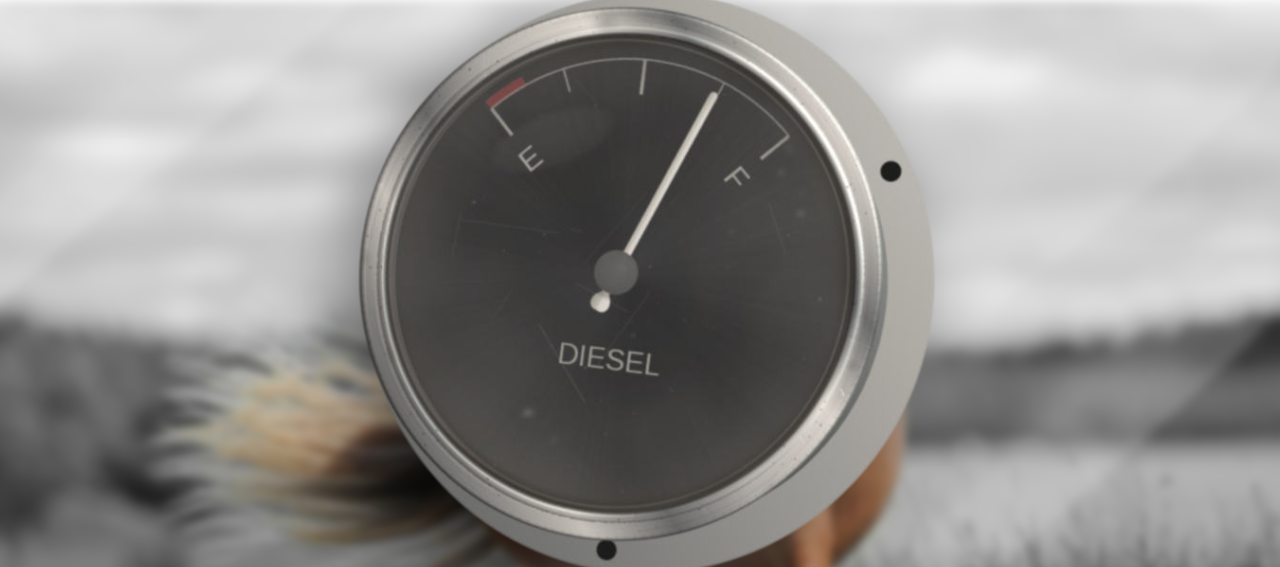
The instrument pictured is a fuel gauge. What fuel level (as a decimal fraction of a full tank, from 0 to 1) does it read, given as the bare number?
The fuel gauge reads 0.75
